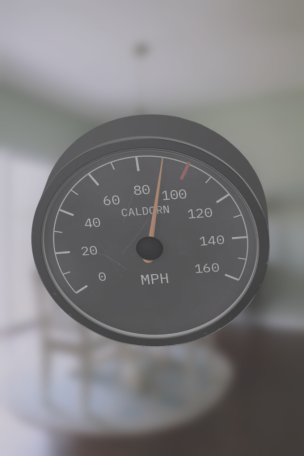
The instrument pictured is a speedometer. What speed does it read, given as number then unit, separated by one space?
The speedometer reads 90 mph
